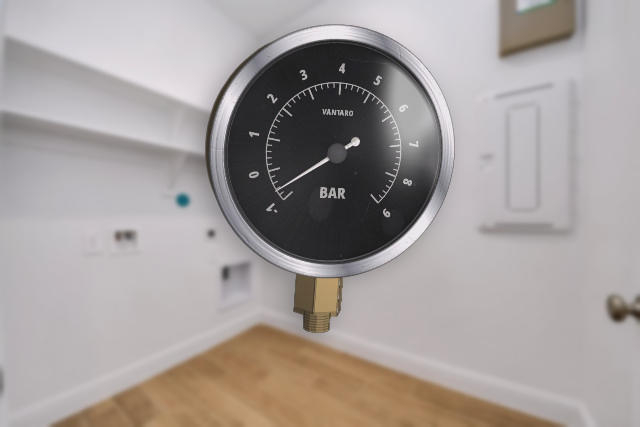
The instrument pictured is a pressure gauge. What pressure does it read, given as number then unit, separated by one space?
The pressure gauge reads -0.6 bar
